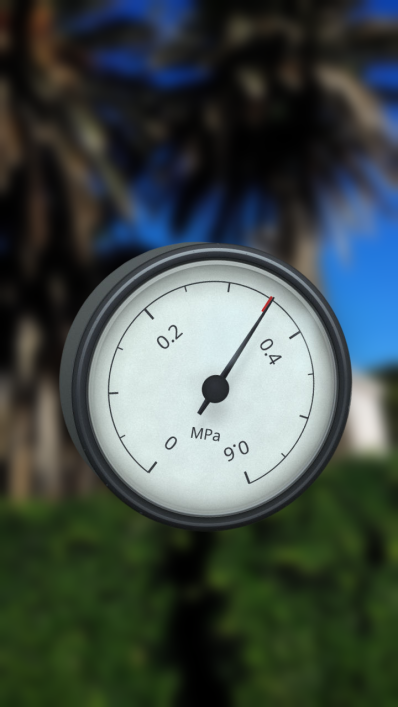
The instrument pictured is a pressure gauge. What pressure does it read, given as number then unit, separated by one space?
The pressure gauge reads 0.35 MPa
